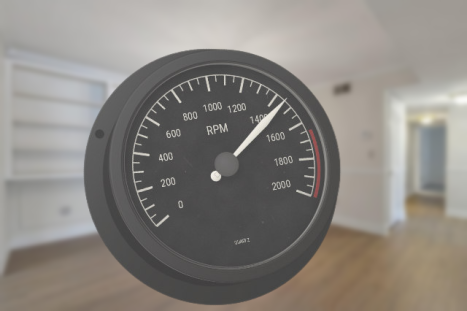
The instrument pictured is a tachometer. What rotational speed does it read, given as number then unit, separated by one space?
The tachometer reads 1450 rpm
